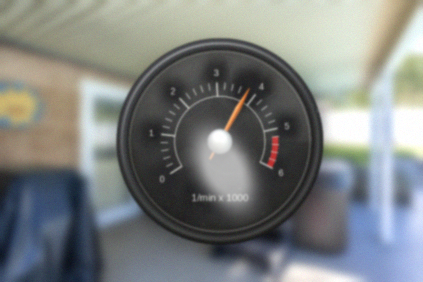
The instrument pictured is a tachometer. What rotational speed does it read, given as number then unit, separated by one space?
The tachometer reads 3800 rpm
